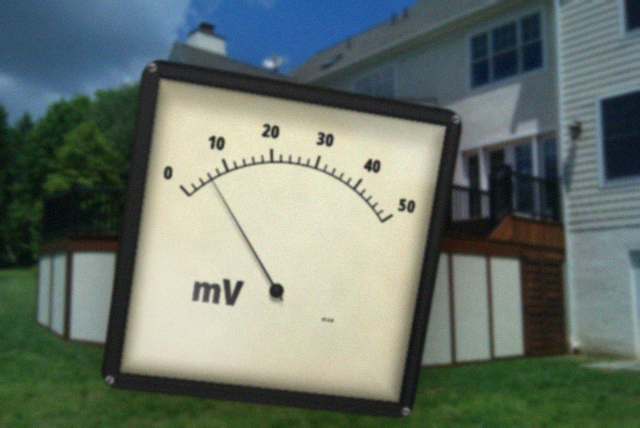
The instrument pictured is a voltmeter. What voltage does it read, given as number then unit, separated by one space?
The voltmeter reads 6 mV
